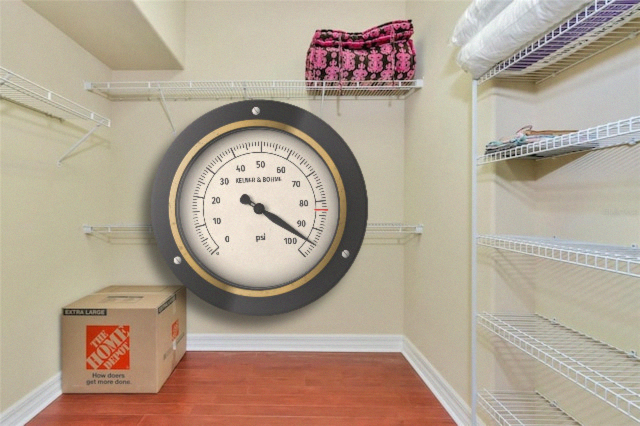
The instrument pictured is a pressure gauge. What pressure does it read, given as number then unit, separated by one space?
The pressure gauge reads 95 psi
